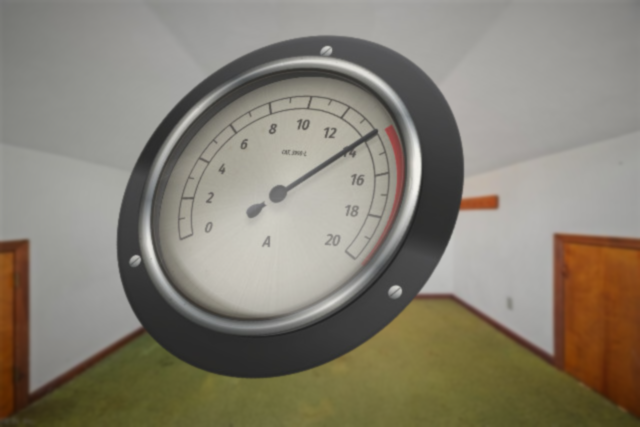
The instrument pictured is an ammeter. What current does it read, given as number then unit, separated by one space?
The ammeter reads 14 A
